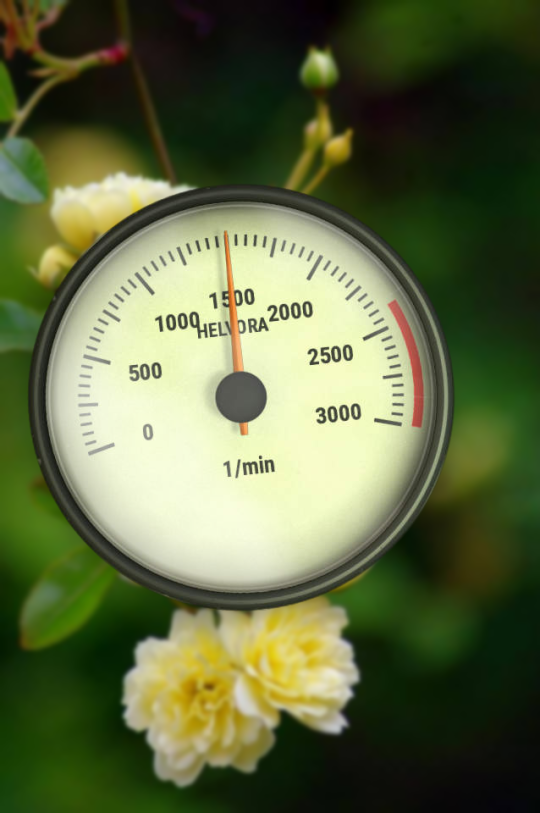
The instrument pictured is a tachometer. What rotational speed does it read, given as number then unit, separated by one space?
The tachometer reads 1500 rpm
